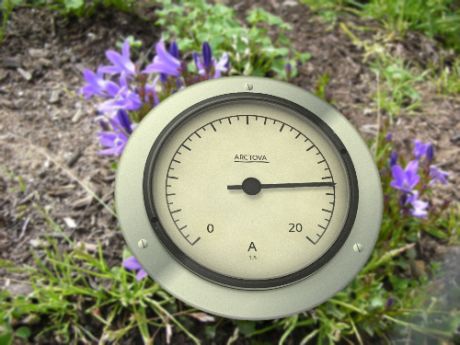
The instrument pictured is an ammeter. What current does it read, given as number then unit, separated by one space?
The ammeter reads 16.5 A
